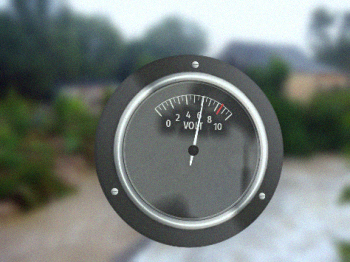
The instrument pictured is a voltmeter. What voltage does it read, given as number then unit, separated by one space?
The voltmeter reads 6 V
